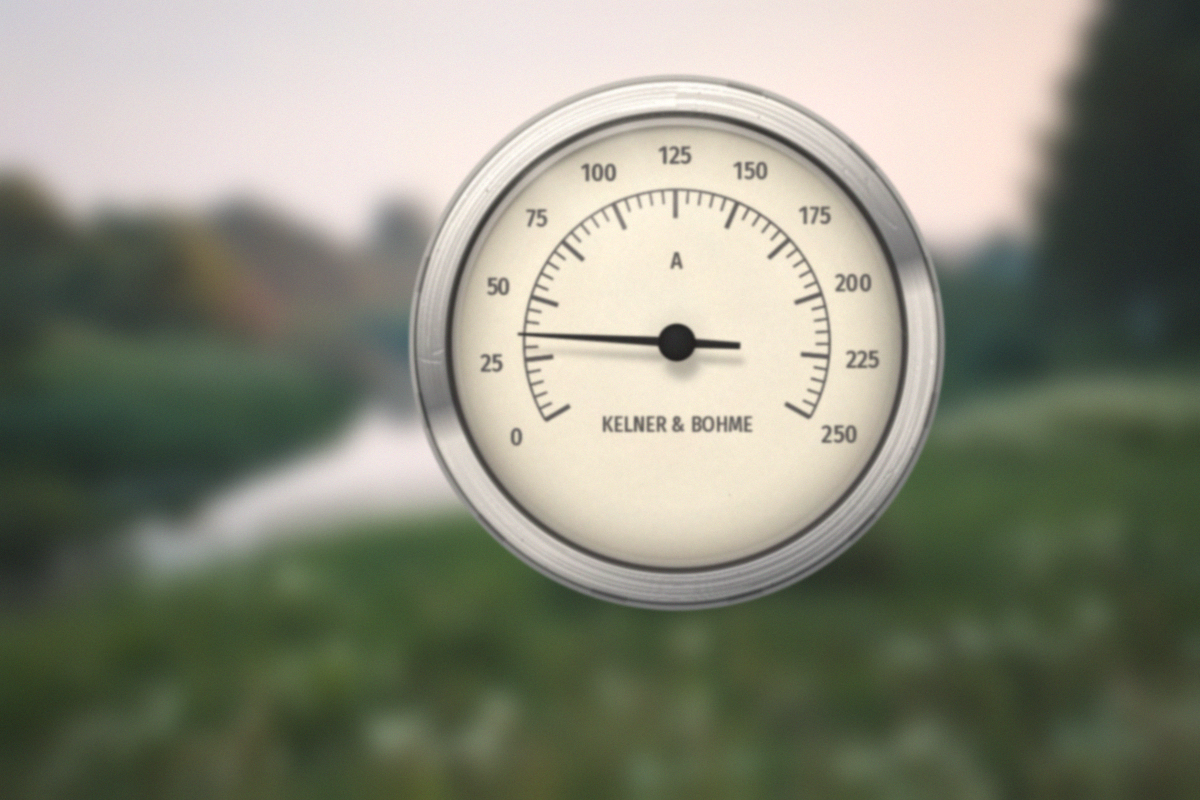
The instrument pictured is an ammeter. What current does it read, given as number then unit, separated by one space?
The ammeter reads 35 A
